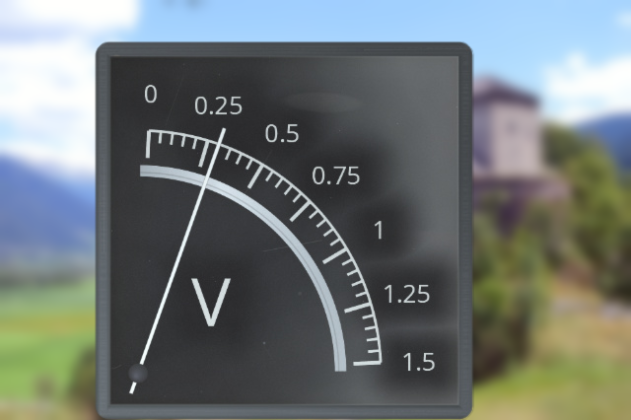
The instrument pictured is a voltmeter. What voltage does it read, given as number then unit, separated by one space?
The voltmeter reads 0.3 V
